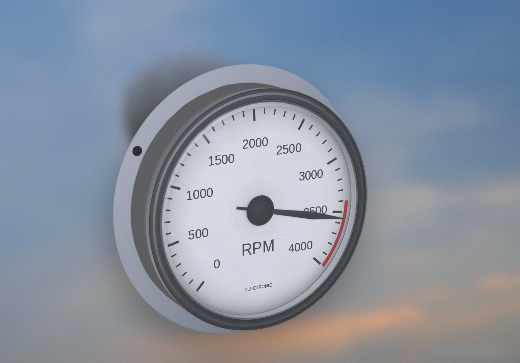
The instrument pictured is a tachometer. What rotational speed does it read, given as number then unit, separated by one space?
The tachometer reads 3550 rpm
